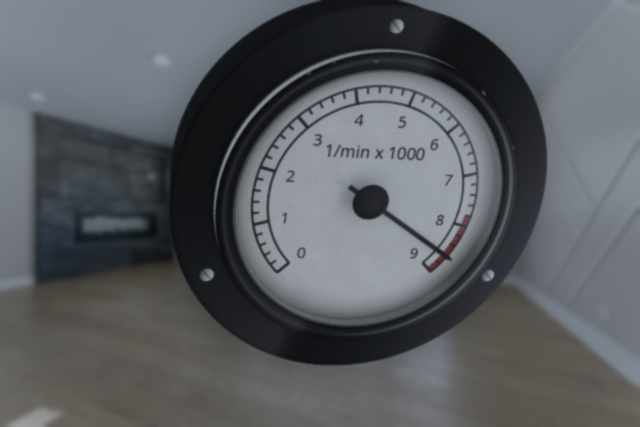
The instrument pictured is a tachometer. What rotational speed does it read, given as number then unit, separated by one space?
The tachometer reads 8600 rpm
